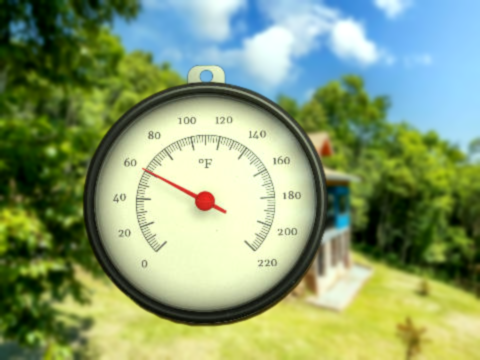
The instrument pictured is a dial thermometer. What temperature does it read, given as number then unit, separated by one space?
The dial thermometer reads 60 °F
